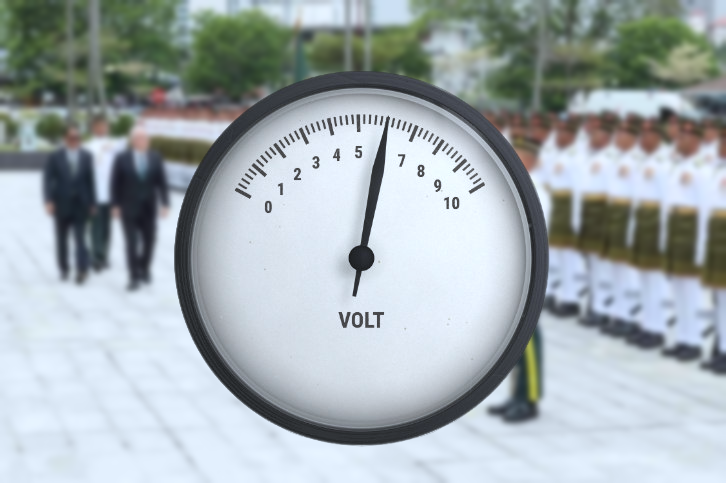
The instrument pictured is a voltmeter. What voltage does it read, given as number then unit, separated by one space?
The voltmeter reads 6 V
